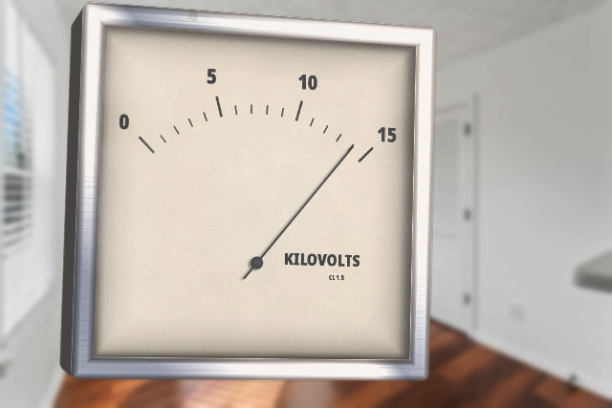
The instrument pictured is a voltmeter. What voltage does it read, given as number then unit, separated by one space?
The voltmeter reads 14 kV
